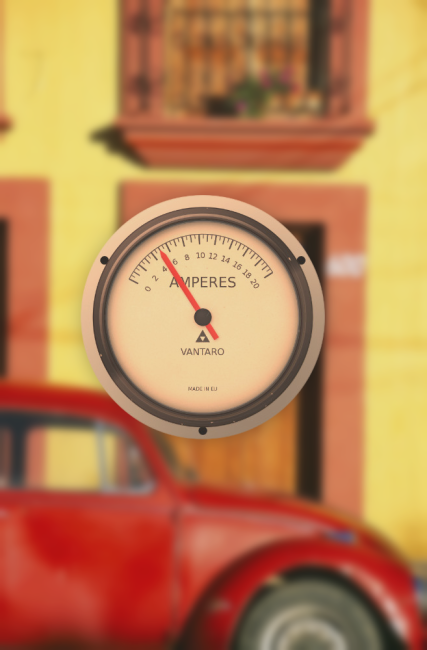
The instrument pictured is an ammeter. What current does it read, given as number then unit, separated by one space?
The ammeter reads 5 A
